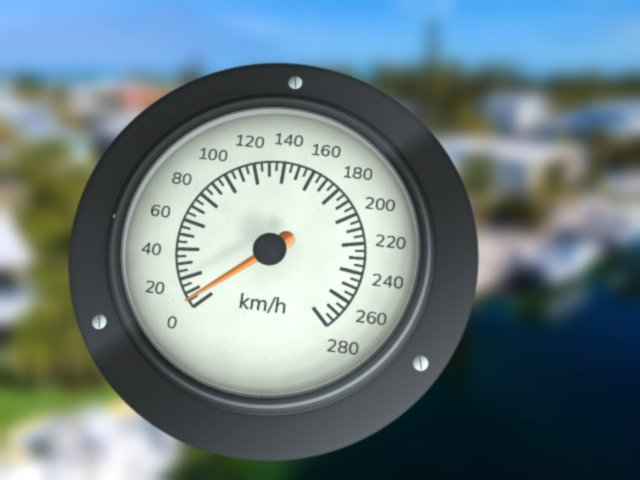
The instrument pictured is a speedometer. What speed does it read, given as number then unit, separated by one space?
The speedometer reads 5 km/h
